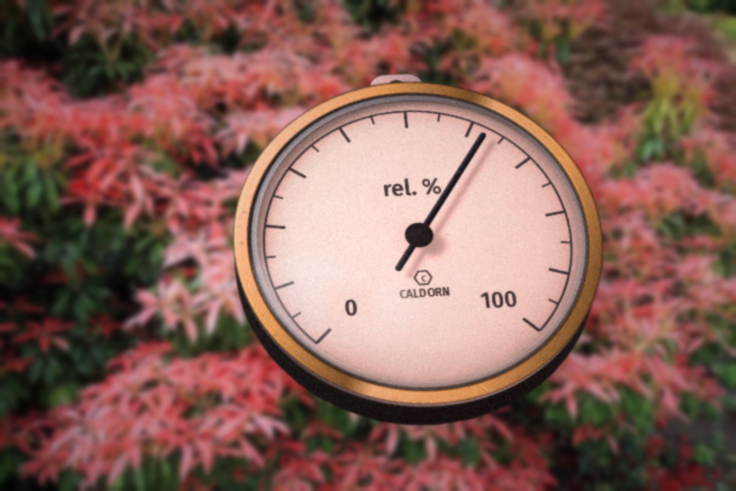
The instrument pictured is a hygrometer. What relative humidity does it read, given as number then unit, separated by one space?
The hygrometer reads 62.5 %
